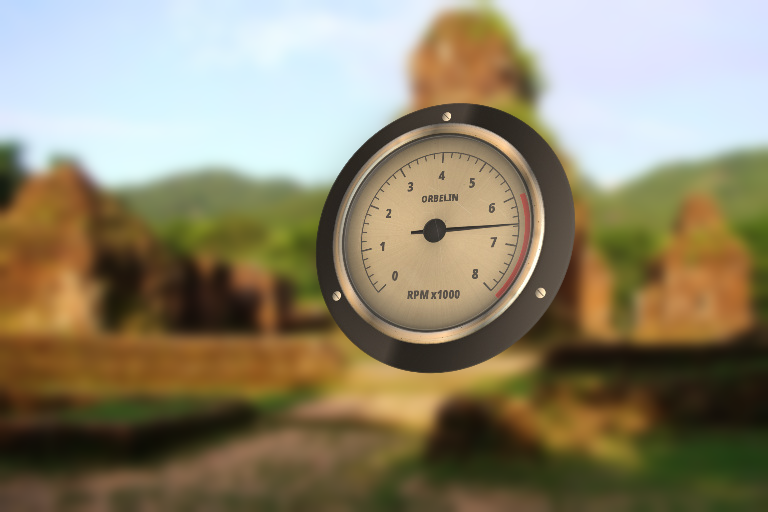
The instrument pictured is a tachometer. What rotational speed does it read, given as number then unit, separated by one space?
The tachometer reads 6600 rpm
